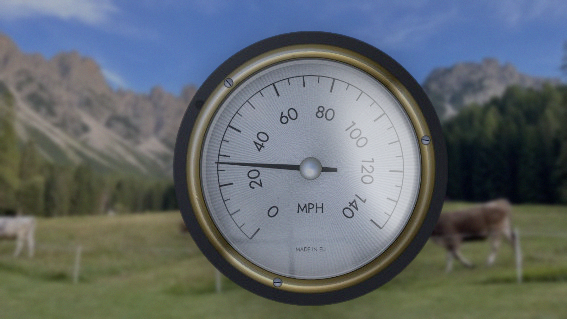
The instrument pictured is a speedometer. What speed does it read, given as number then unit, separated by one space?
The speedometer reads 27.5 mph
